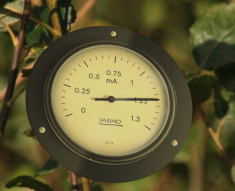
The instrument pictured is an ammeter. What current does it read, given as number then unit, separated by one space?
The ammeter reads 1.25 mA
